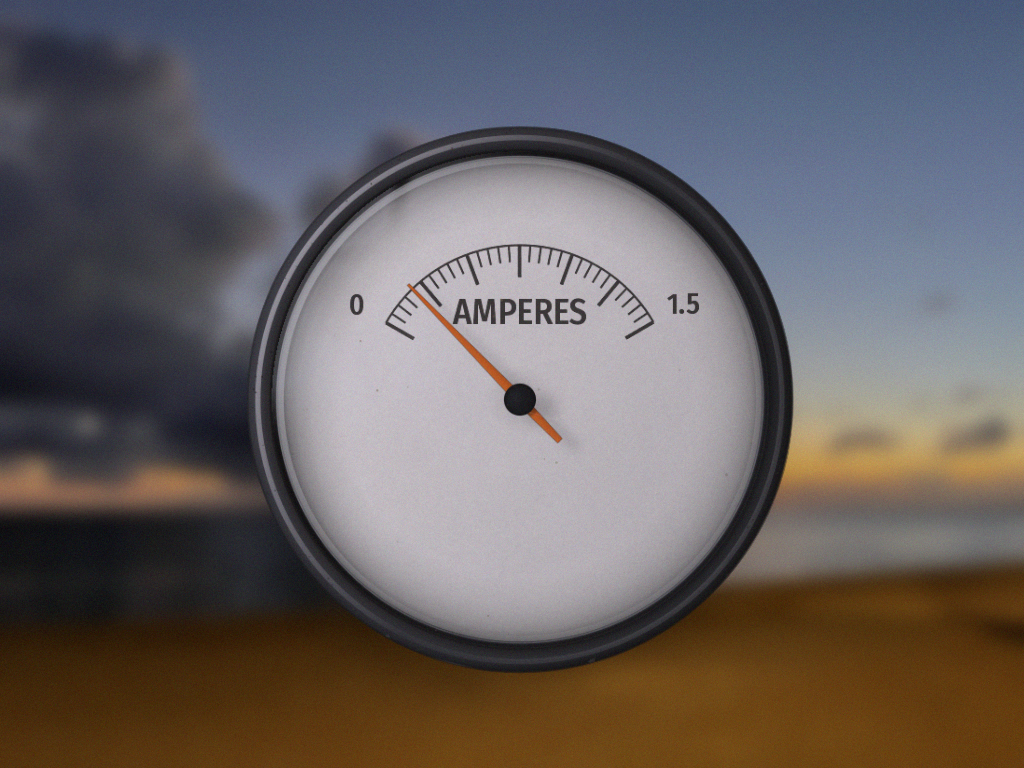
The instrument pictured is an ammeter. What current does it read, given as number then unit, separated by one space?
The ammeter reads 0.2 A
